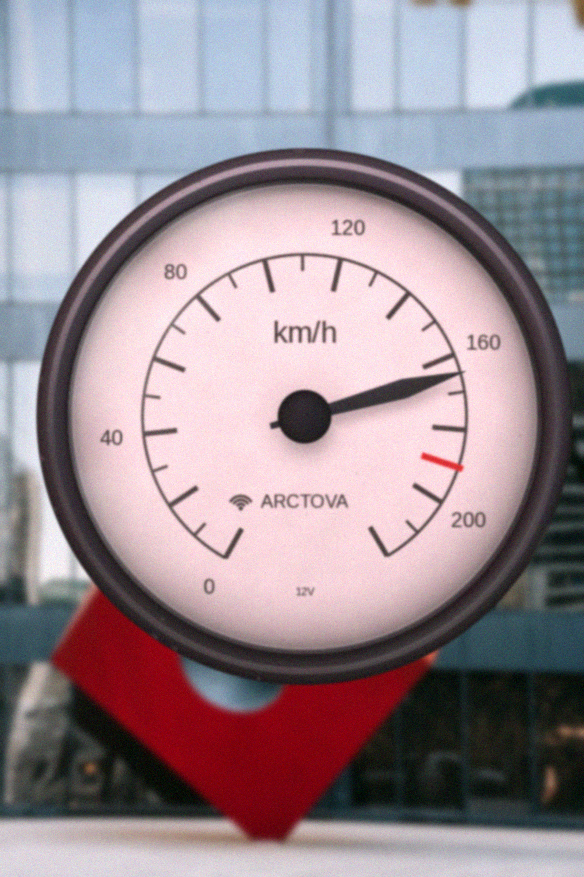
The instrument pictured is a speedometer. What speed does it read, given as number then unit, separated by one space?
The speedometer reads 165 km/h
